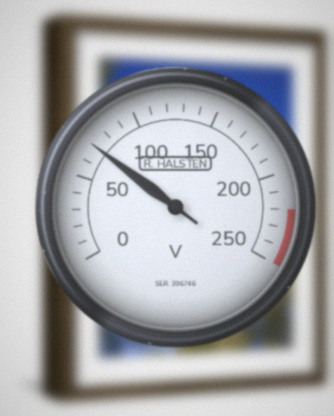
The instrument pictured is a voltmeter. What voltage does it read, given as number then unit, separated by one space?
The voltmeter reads 70 V
